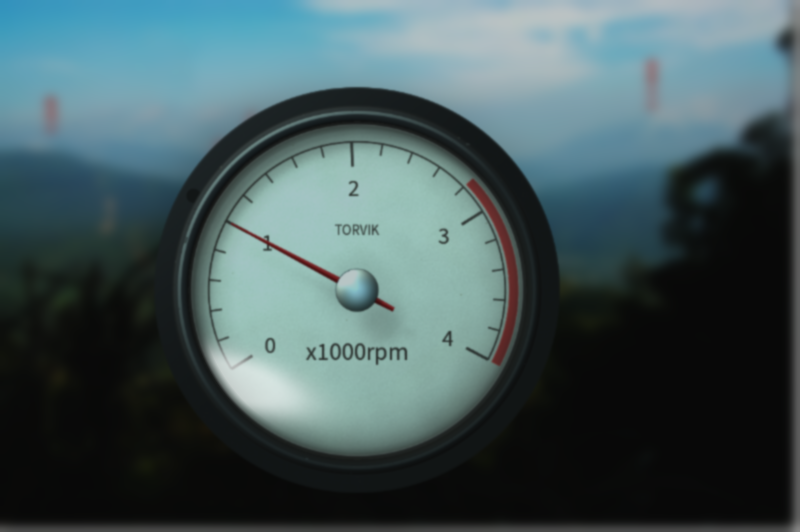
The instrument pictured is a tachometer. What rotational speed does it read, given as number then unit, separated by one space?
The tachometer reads 1000 rpm
